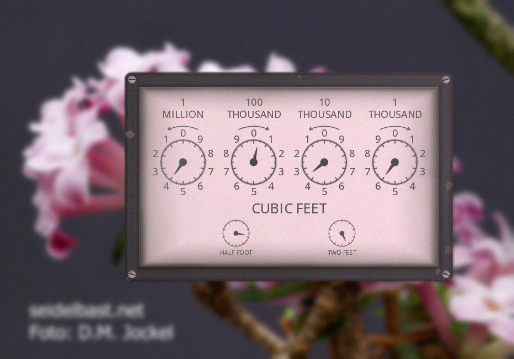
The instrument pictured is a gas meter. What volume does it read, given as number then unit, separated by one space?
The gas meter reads 403600 ft³
